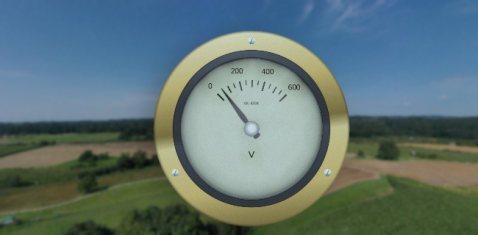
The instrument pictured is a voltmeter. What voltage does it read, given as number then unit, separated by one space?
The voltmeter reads 50 V
